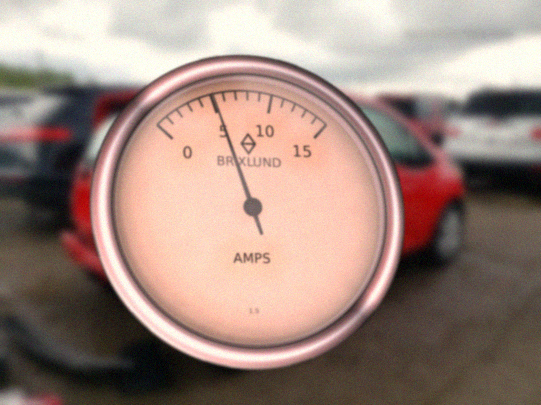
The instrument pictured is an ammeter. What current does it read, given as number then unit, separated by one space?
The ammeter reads 5 A
